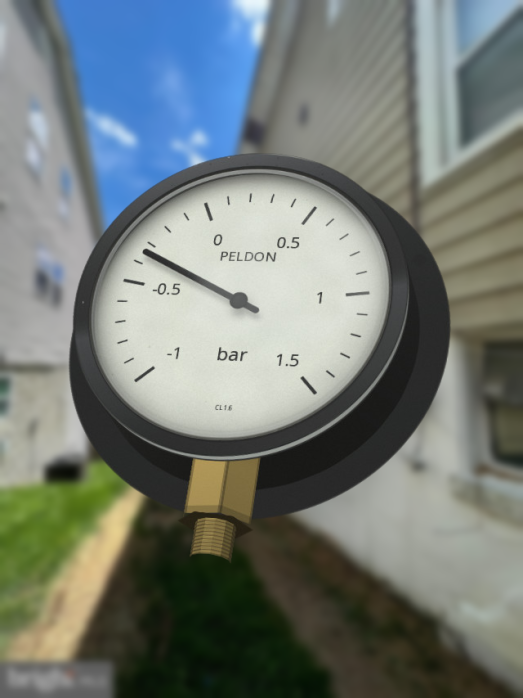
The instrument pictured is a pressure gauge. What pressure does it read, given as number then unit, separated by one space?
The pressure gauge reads -0.35 bar
